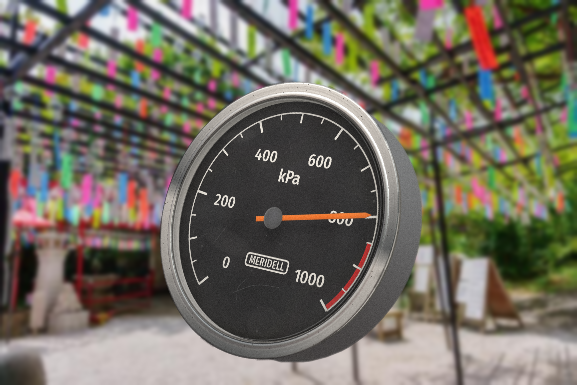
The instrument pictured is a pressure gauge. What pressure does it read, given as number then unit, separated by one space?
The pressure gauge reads 800 kPa
